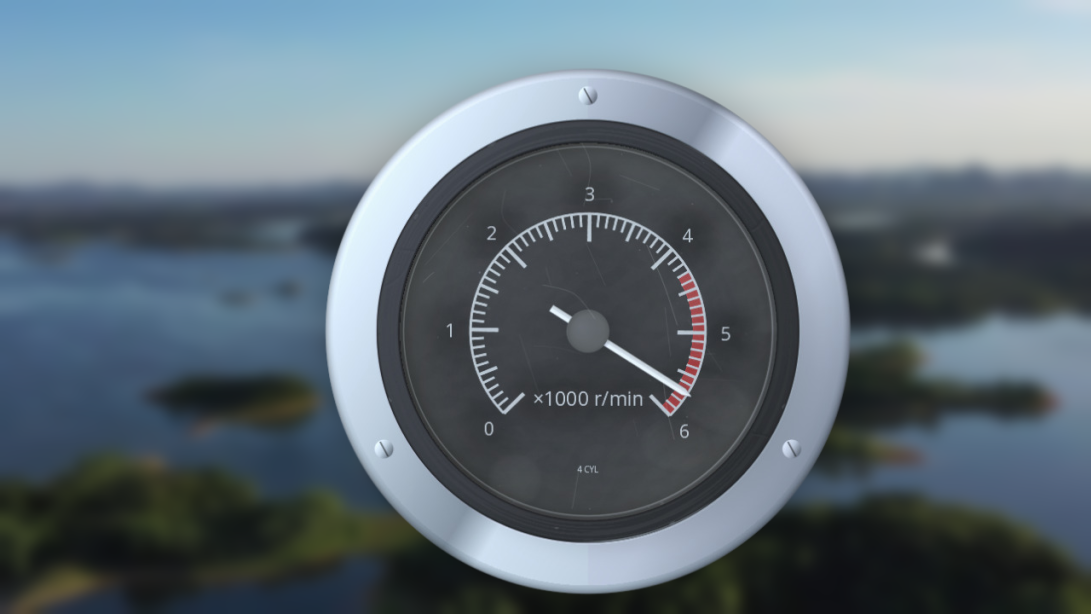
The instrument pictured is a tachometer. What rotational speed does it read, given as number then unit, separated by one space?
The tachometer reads 5700 rpm
